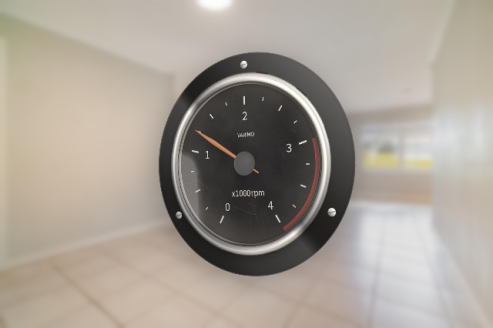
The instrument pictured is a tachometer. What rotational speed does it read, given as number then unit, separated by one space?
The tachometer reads 1250 rpm
